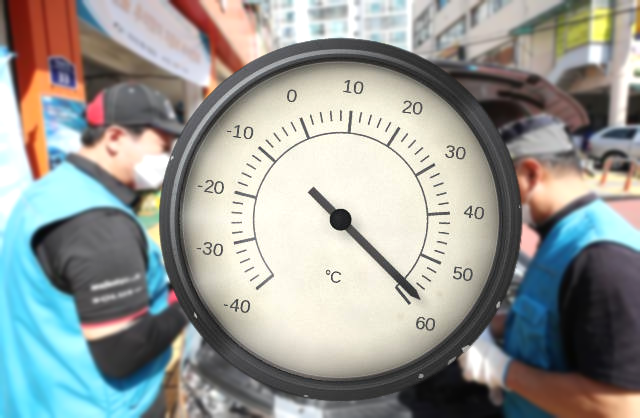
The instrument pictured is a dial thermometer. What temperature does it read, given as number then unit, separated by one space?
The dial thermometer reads 58 °C
